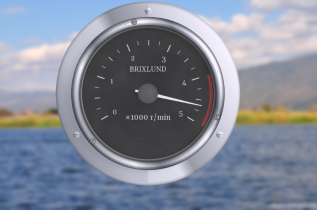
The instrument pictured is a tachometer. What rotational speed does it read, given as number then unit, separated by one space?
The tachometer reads 4625 rpm
